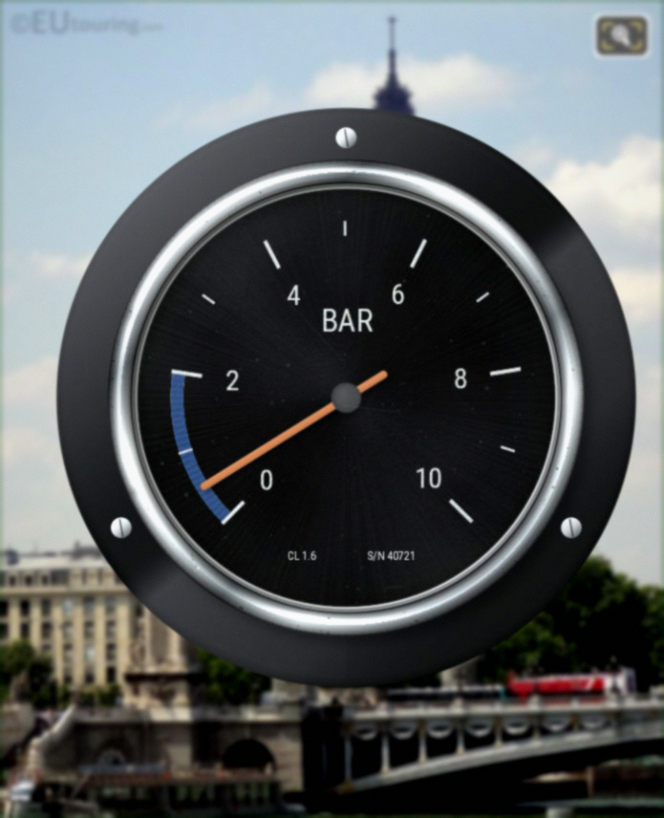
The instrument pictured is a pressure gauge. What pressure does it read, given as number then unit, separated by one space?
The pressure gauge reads 0.5 bar
